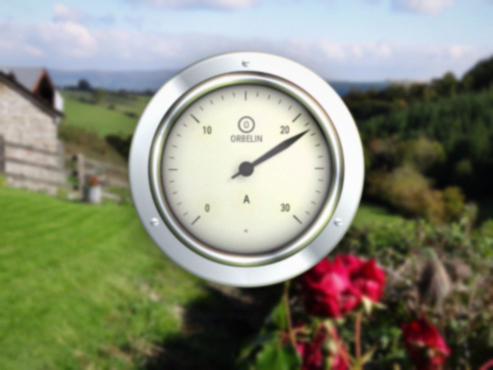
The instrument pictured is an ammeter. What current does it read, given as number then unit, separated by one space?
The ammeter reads 21.5 A
